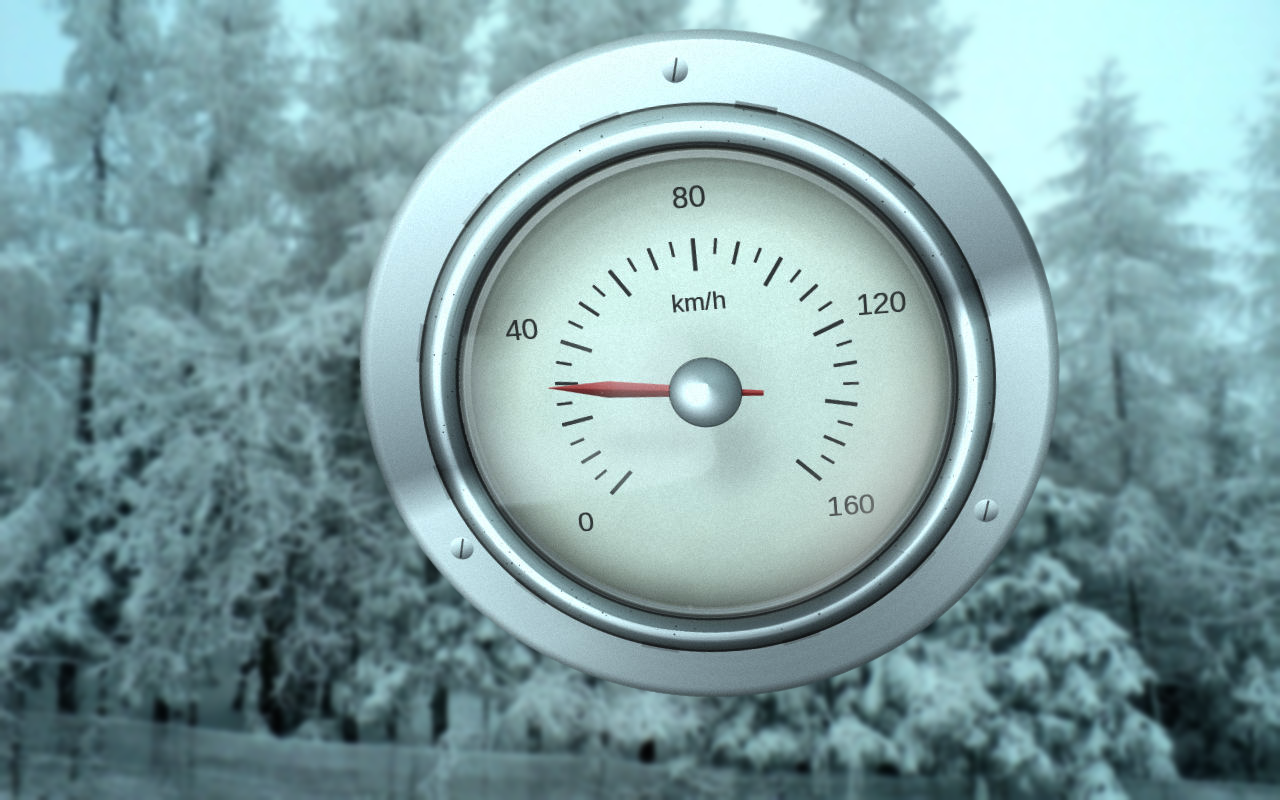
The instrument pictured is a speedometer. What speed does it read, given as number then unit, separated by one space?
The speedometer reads 30 km/h
